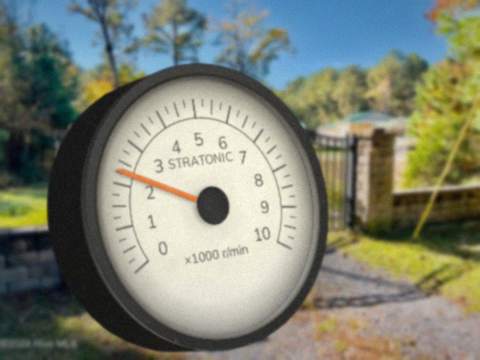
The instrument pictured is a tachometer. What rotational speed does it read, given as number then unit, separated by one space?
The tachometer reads 2250 rpm
